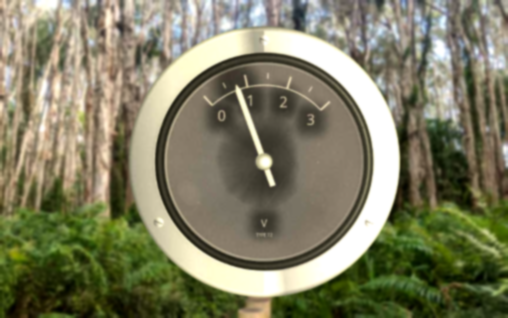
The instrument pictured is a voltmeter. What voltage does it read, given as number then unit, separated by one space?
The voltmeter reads 0.75 V
